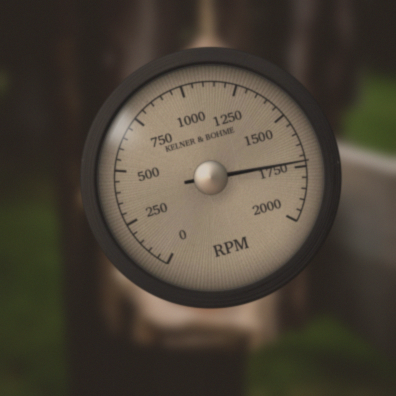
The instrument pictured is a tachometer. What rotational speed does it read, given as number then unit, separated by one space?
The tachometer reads 1725 rpm
